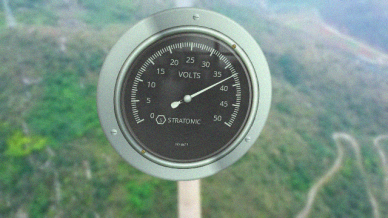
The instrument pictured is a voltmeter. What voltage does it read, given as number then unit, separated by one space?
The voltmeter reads 37.5 V
